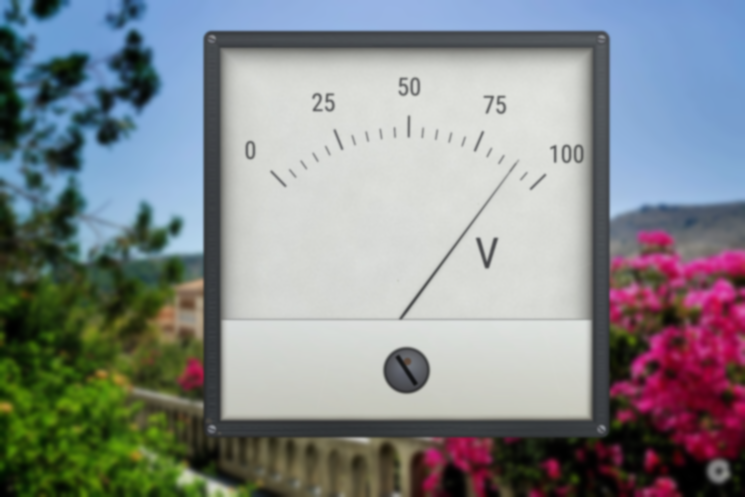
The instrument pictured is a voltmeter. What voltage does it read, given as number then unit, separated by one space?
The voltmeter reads 90 V
